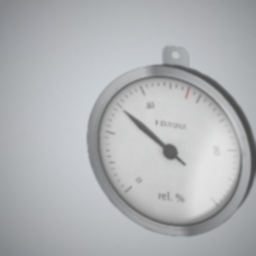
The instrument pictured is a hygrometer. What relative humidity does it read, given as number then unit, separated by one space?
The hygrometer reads 30 %
